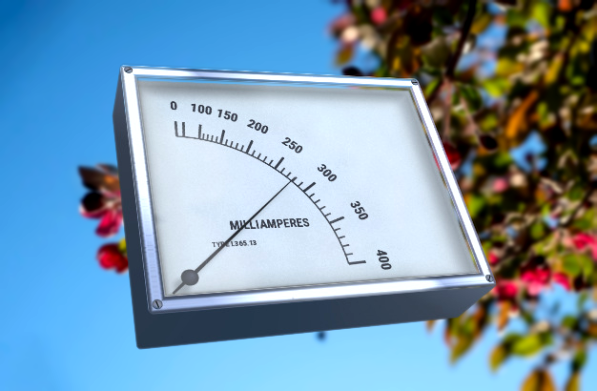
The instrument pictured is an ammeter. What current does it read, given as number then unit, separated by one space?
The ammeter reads 280 mA
